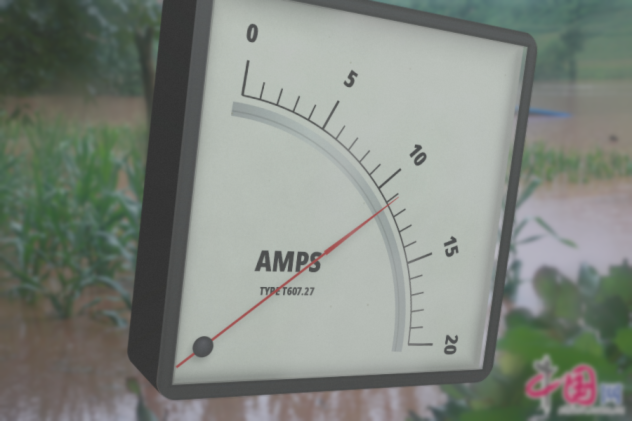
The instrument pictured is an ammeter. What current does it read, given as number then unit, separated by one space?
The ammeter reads 11 A
